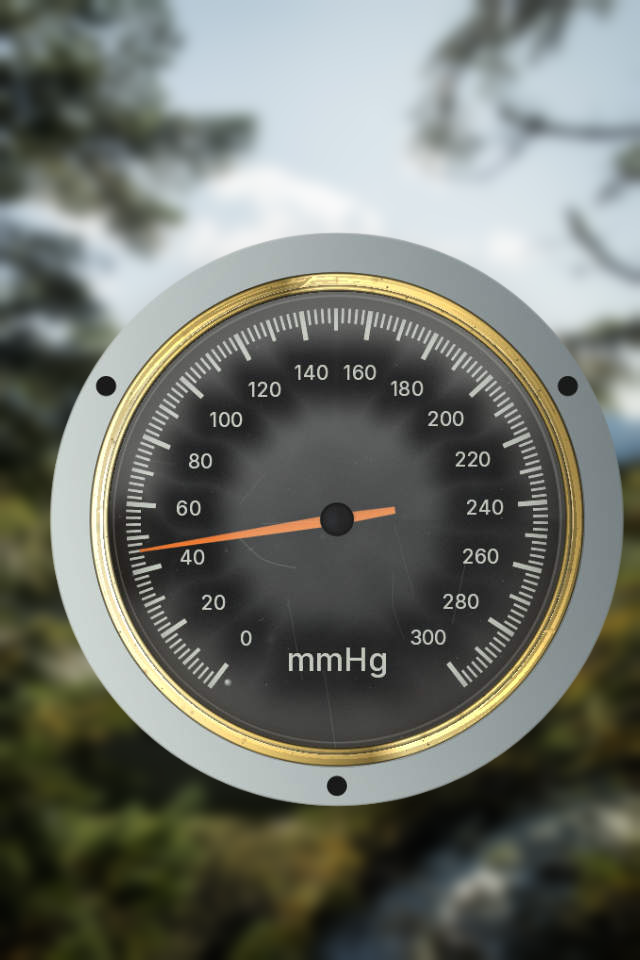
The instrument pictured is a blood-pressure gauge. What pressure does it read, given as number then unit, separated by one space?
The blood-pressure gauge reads 46 mmHg
